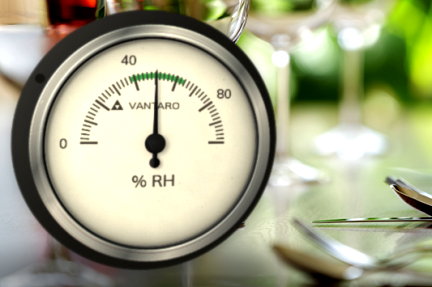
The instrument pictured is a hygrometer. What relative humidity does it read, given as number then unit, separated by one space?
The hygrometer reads 50 %
